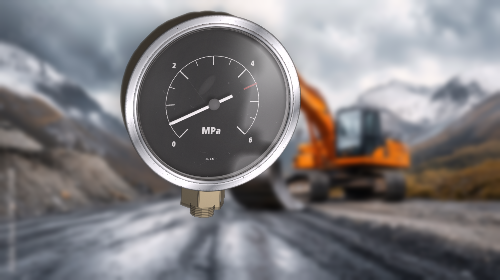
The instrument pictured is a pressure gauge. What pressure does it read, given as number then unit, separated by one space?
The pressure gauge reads 0.5 MPa
